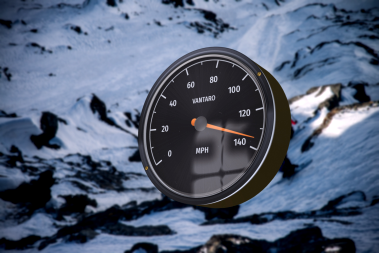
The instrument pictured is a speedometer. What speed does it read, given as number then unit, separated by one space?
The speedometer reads 135 mph
